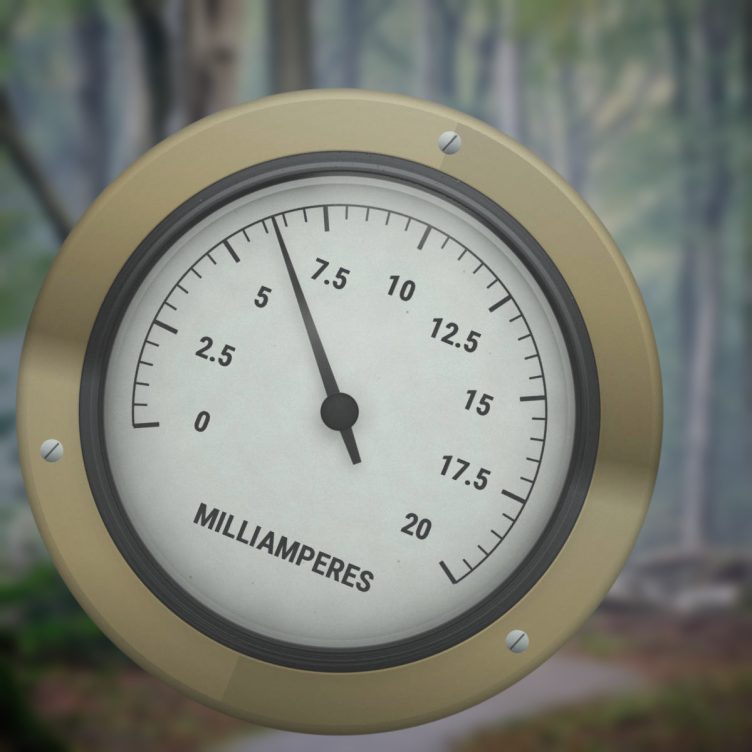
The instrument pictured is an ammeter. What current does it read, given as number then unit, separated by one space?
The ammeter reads 6.25 mA
